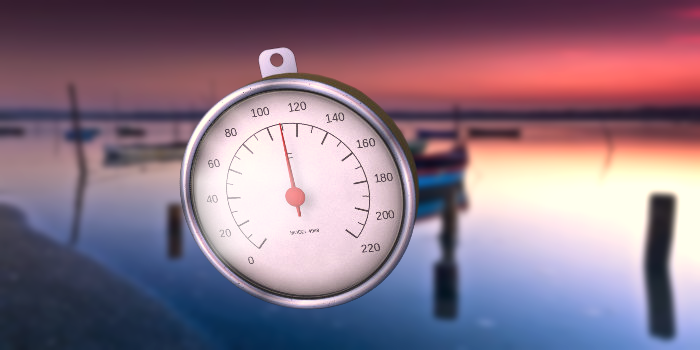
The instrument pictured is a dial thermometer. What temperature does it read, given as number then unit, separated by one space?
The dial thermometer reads 110 °F
